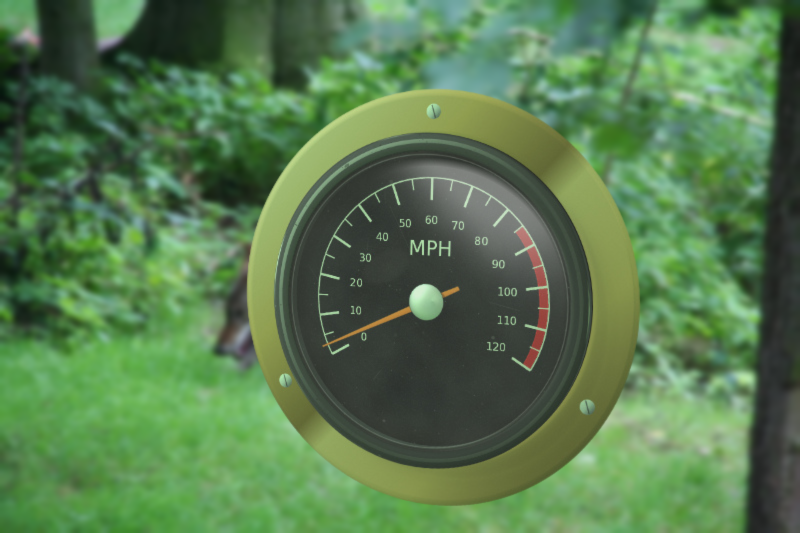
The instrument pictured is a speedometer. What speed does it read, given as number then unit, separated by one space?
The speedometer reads 2.5 mph
